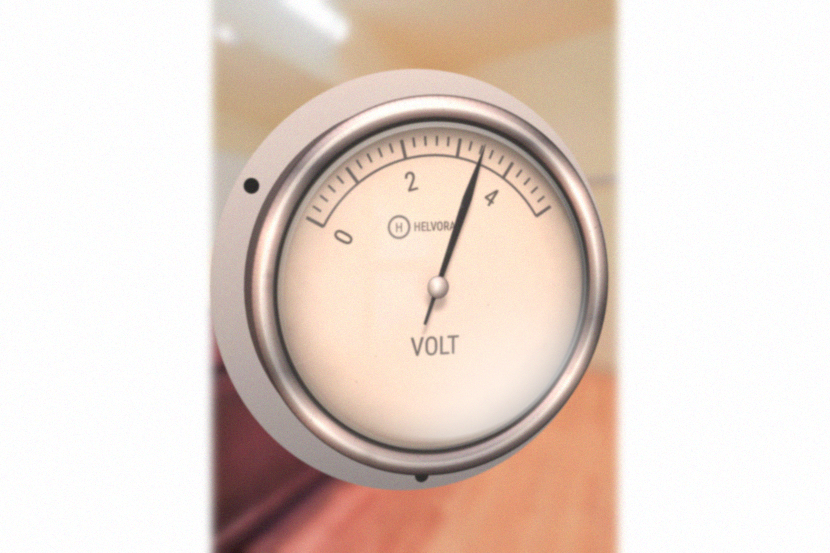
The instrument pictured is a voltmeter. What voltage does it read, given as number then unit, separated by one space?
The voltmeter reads 3.4 V
